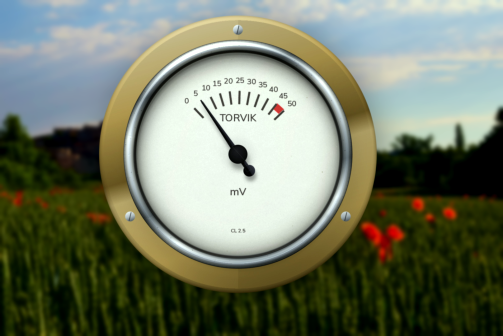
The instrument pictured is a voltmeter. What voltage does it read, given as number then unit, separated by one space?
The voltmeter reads 5 mV
